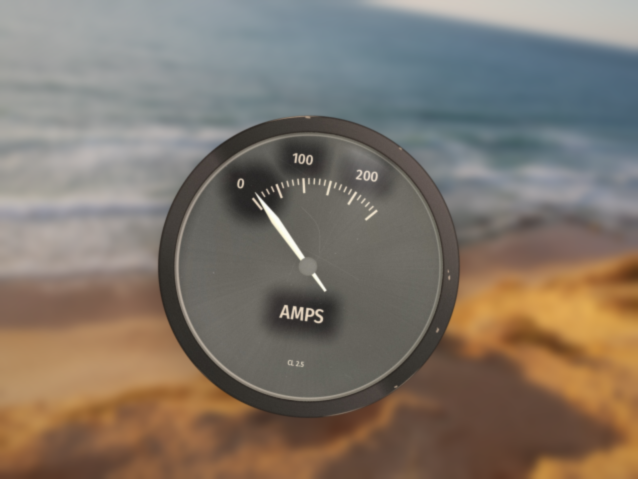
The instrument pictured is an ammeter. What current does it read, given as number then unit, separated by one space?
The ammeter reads 10 A
